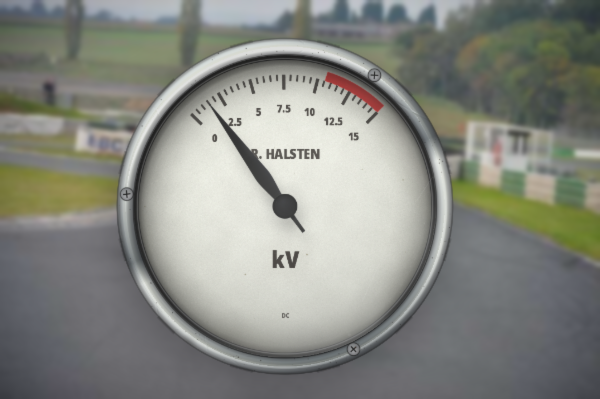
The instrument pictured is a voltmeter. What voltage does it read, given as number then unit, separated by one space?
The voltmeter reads 1.5 kV
